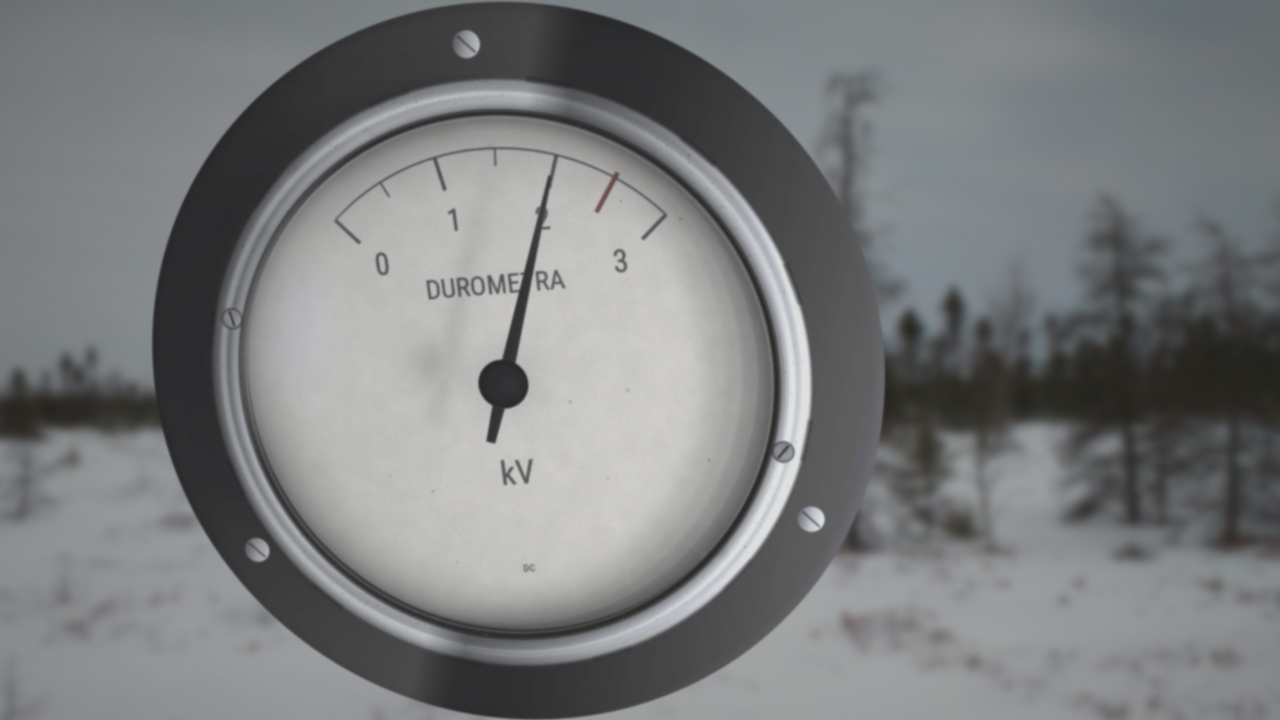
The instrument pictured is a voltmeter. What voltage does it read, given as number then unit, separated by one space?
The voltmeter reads 2 kV
